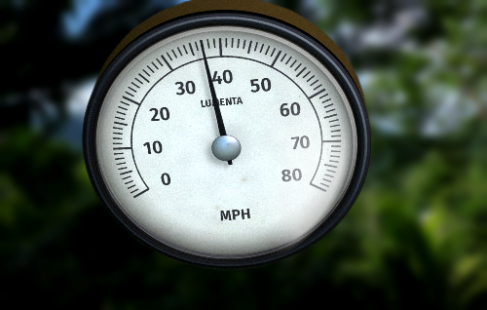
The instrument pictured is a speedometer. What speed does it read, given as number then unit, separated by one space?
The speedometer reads 37 mph
